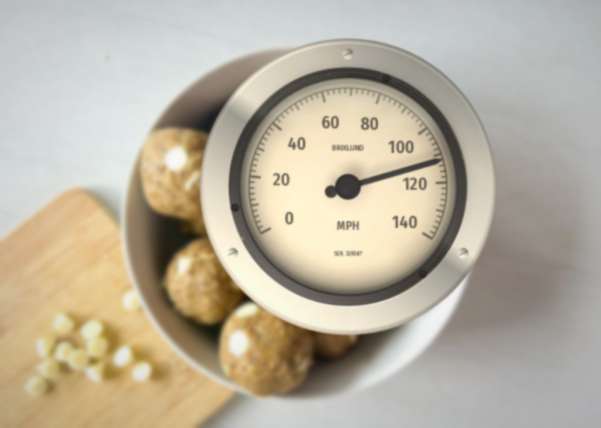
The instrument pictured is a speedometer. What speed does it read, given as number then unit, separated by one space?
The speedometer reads 112 mph
